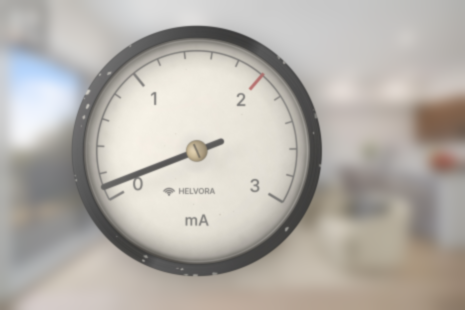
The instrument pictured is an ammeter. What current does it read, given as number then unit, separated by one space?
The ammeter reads 0.1 mA
